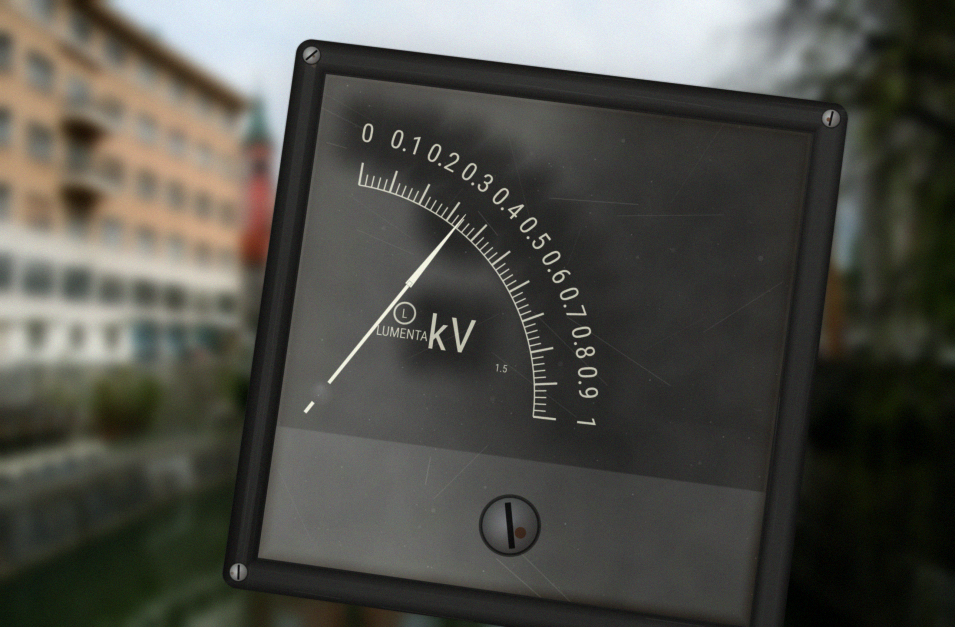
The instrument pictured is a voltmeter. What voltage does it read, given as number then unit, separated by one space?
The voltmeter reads 0.34 kV
